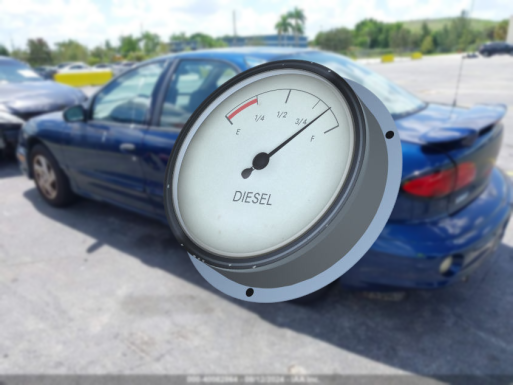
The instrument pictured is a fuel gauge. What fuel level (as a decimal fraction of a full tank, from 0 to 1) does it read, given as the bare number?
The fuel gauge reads 0.875
